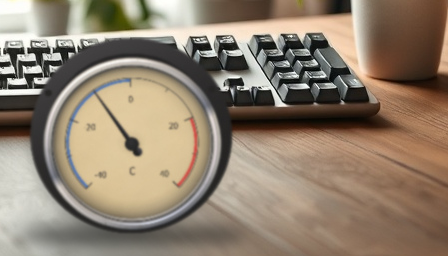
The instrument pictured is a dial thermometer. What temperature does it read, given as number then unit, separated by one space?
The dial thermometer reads -10 °C
